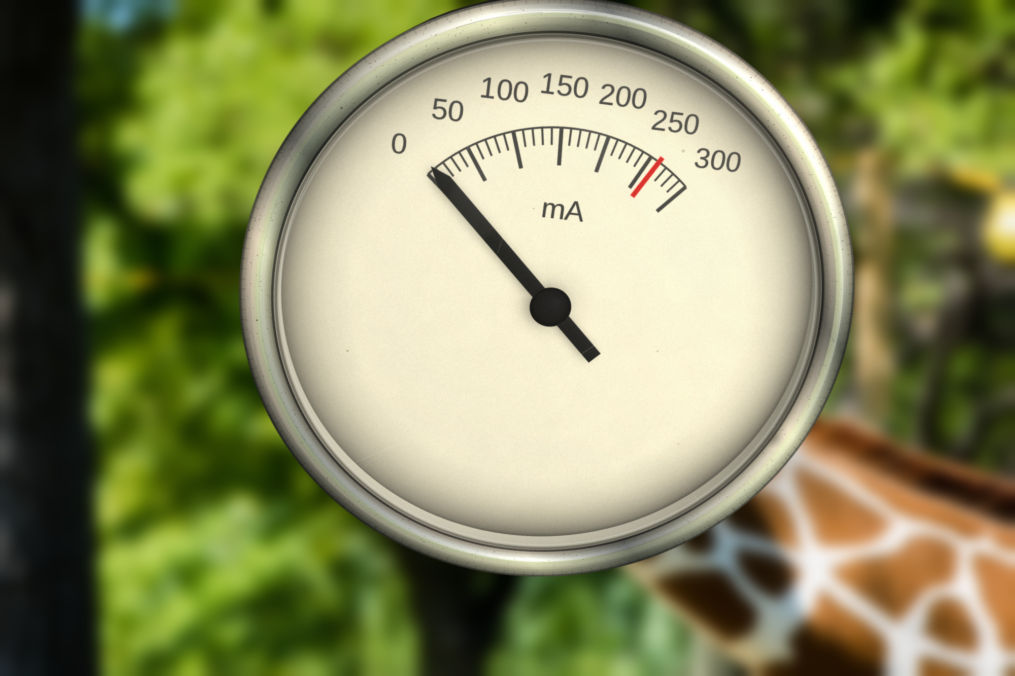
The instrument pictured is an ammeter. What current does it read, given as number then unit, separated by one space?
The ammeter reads 10 mA
